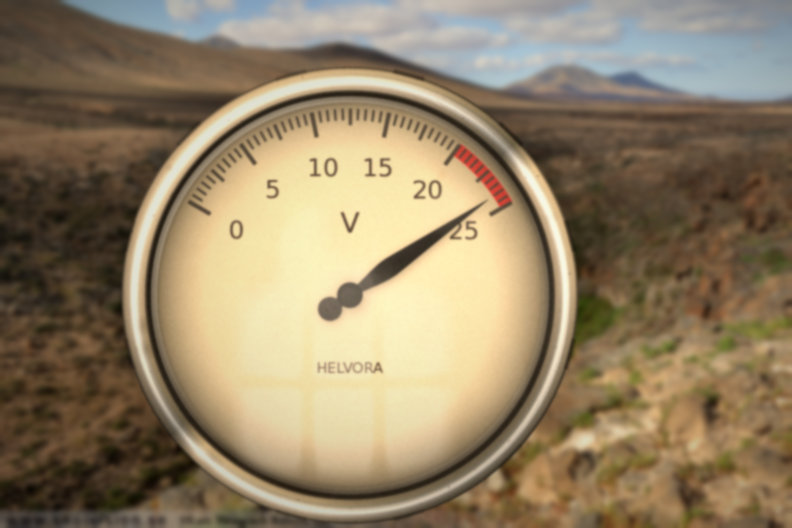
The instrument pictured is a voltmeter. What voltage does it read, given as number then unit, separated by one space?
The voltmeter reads 24 V
